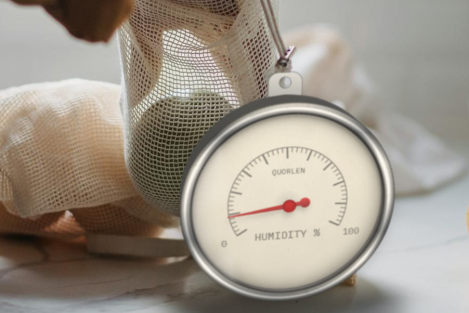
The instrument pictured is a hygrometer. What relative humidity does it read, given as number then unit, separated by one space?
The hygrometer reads 10 %
